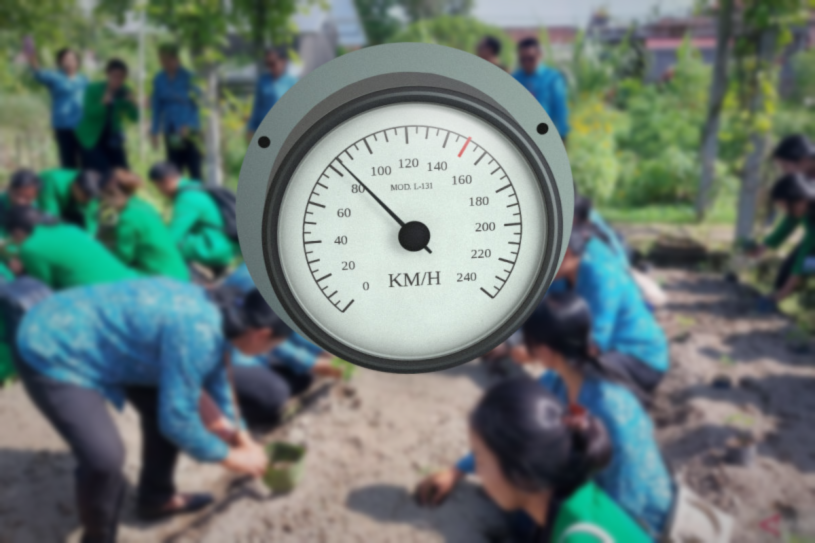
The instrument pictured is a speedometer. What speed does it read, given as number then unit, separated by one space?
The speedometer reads 85 km/h
